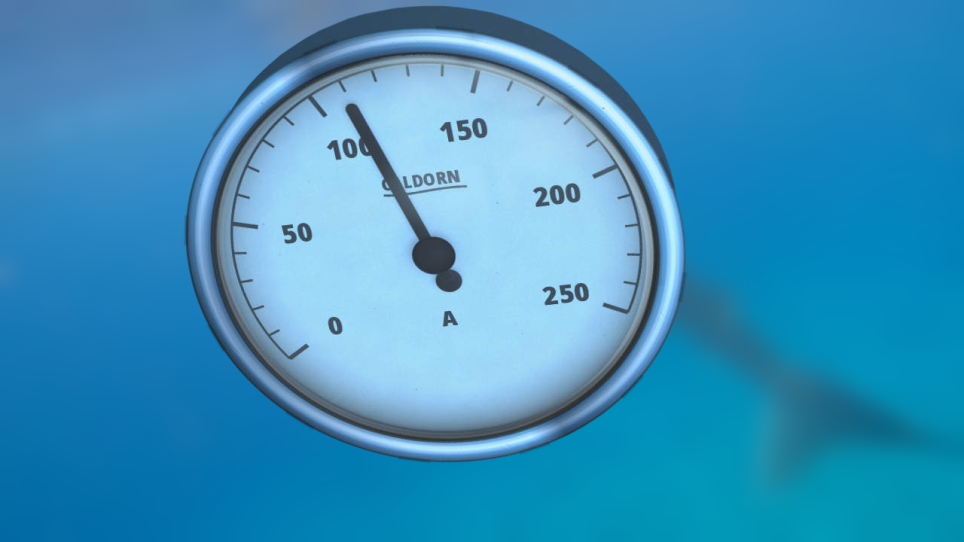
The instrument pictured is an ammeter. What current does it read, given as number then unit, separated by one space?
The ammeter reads 110 A
